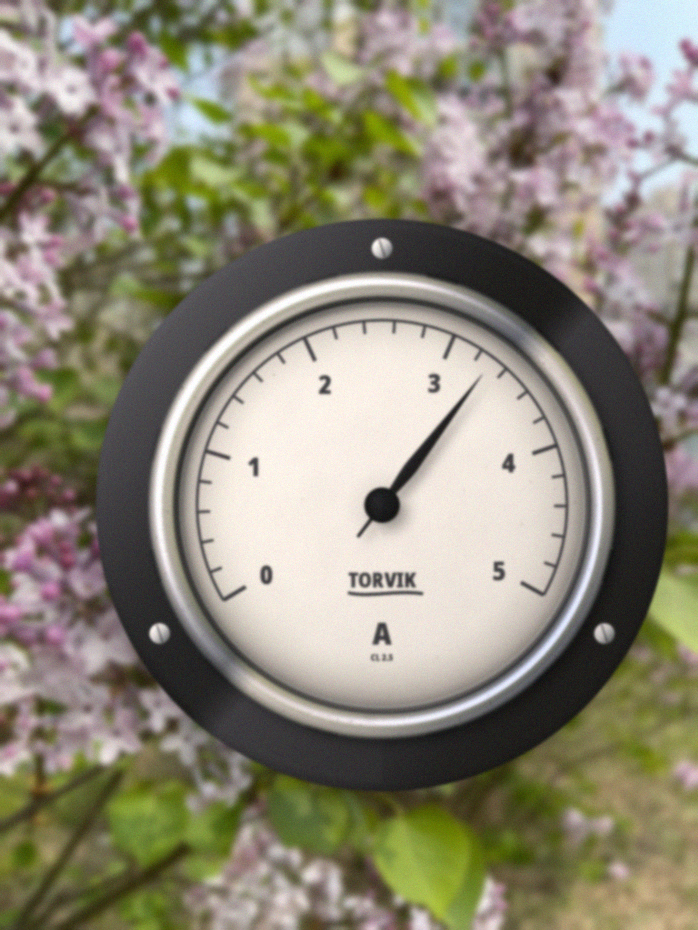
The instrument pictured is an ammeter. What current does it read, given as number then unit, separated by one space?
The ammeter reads 3.3 A
